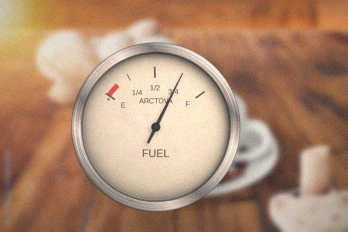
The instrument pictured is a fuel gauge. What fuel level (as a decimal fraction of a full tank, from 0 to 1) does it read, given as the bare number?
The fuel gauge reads 0.75
